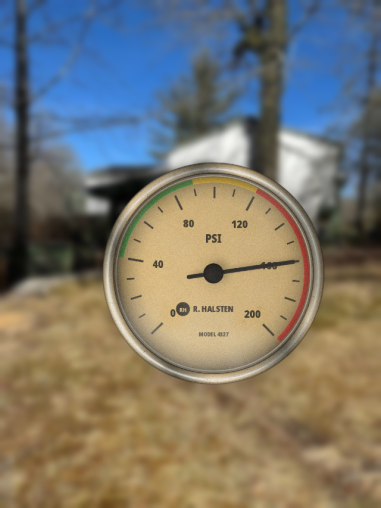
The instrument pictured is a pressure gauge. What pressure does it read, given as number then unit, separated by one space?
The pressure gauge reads 160 psi
